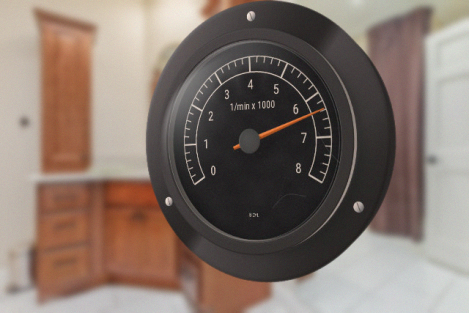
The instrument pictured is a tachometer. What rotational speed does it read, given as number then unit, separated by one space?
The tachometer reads 6400 rpm
